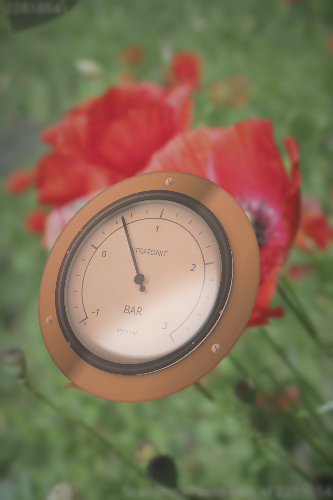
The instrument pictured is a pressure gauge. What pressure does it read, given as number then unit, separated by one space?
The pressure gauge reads 0.5 bar
